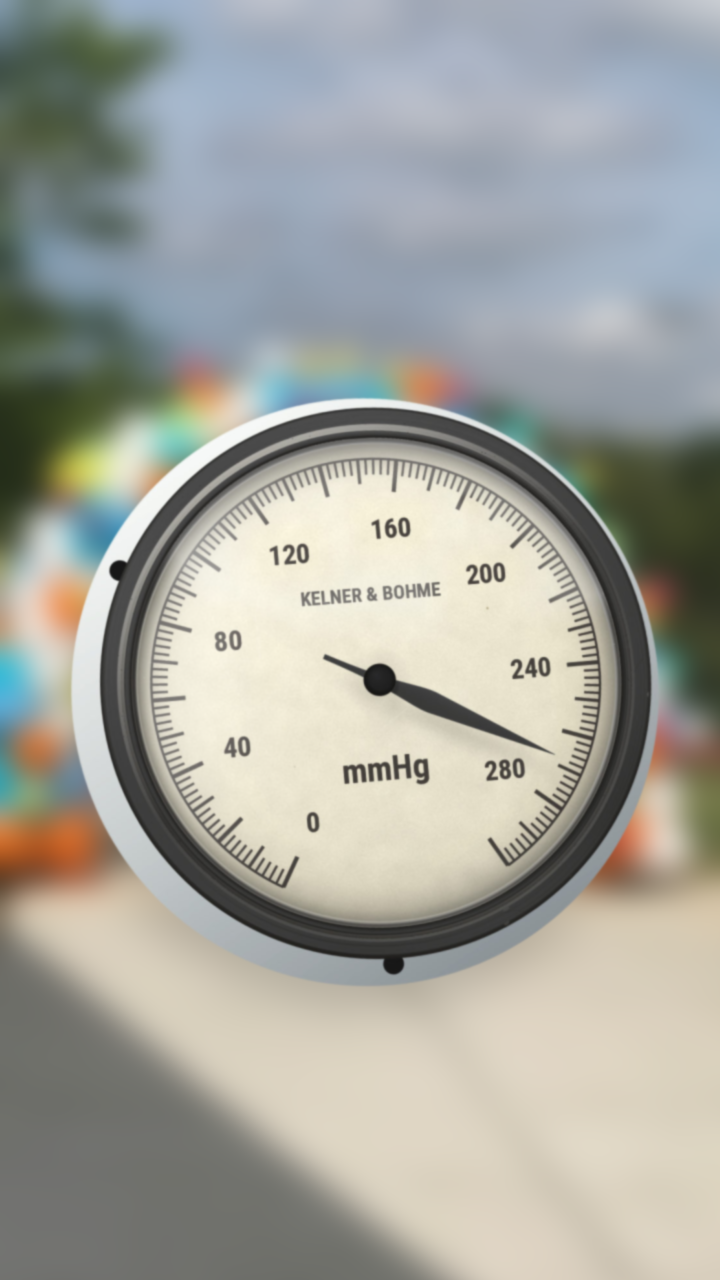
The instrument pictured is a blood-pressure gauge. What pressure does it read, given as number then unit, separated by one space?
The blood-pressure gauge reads 268 mmHg
